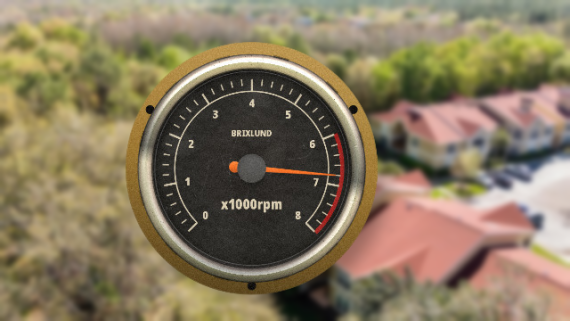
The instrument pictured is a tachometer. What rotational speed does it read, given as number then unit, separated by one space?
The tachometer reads 6800 rpm
